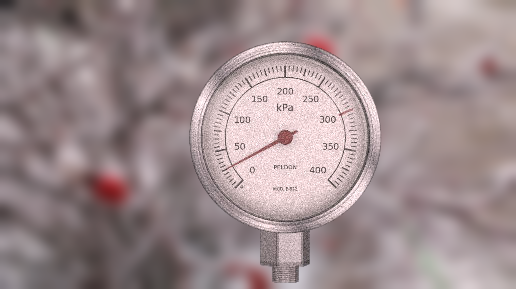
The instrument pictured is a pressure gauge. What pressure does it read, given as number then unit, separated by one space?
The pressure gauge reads 25 kPa
